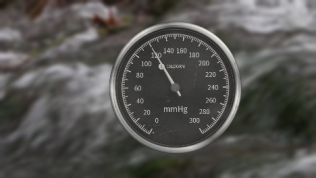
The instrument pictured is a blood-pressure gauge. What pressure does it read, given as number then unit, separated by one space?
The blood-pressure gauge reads 120 mmHg
